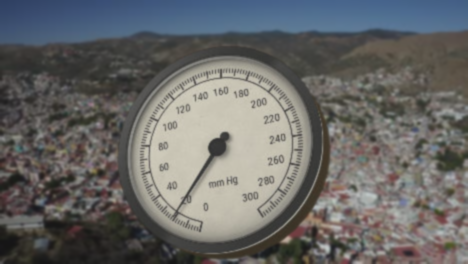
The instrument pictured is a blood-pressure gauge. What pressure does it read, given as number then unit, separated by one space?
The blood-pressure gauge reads 20 mmHg
